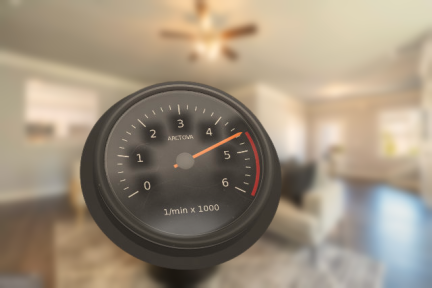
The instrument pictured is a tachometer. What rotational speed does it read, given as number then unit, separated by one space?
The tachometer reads 4600 rpm
